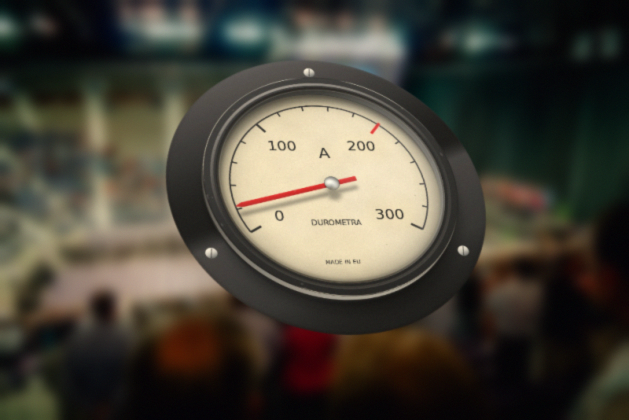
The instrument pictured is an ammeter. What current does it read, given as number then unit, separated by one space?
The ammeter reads 20 A
